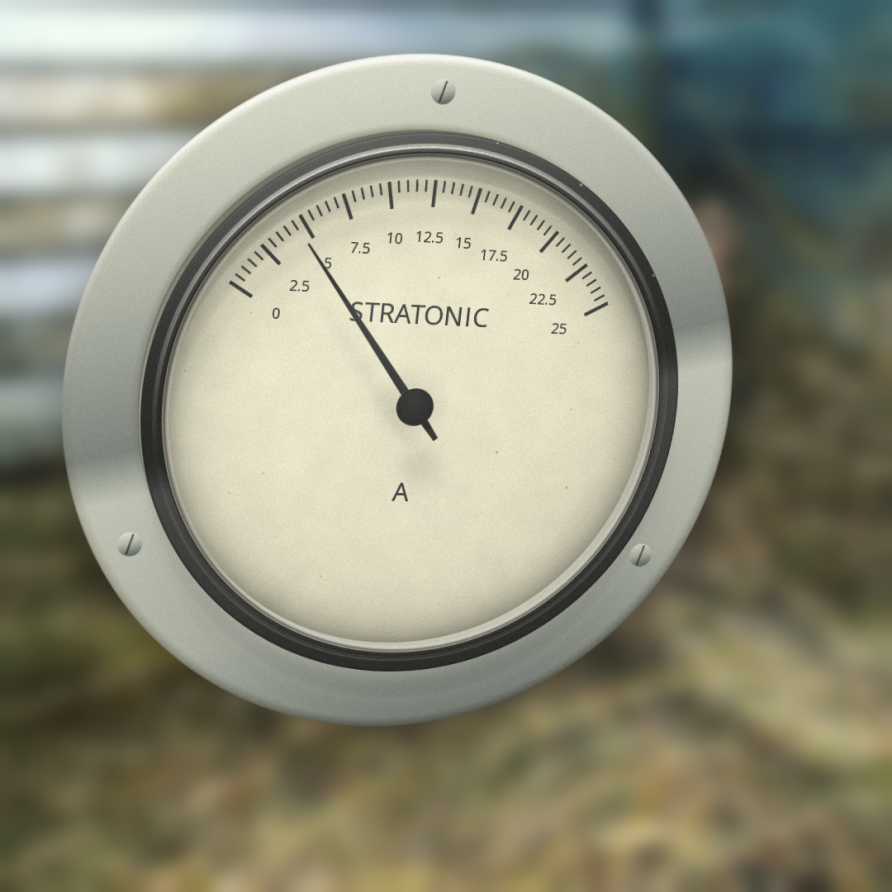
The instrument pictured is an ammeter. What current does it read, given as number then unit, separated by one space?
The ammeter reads 4.5 A
